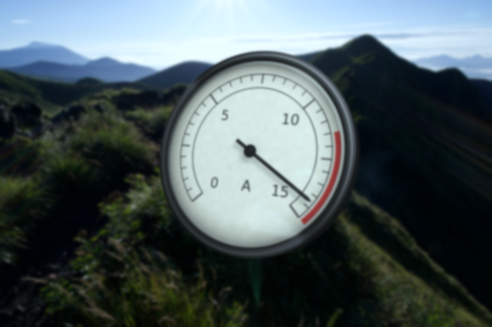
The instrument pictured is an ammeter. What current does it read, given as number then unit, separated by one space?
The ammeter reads 14.25 A
